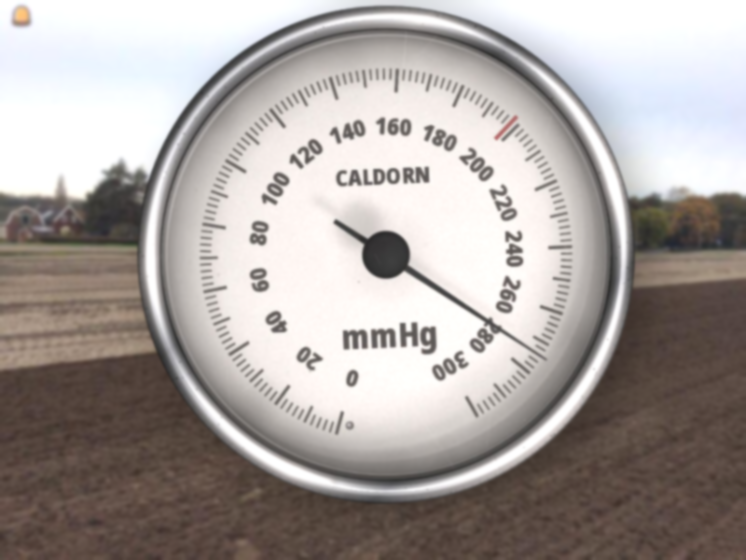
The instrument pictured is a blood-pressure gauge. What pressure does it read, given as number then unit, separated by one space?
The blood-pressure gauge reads 274 mmHg
